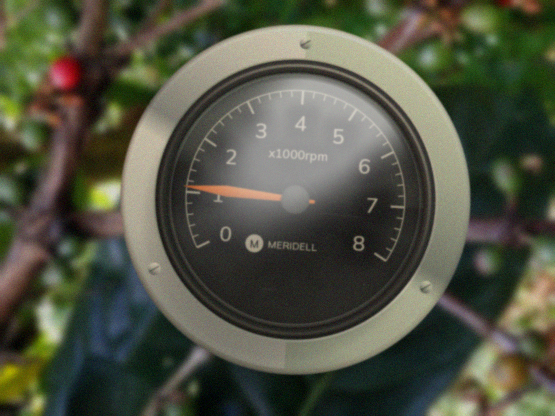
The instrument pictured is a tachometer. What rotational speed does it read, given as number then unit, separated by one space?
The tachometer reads 1100 rpm
